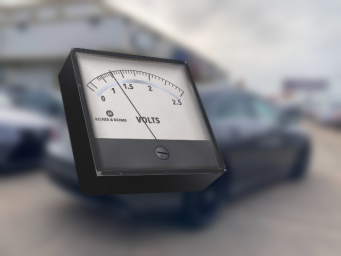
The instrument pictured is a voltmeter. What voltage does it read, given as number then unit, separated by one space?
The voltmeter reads 1.25 V
